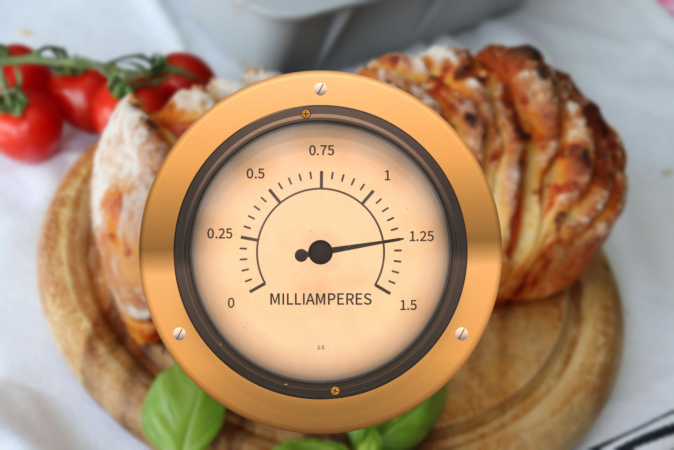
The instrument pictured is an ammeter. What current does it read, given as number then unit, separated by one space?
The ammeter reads 1.25 mA
